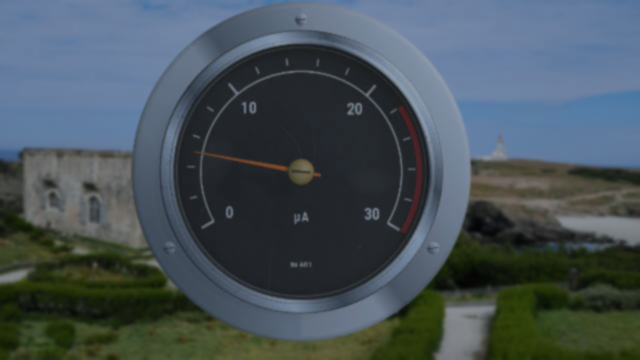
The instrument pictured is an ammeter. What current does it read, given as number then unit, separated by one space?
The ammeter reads 5 µA
